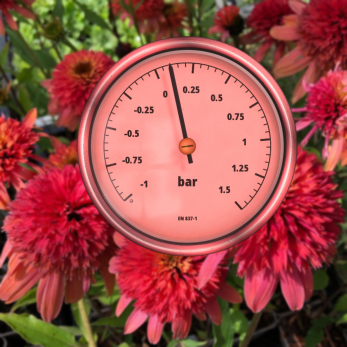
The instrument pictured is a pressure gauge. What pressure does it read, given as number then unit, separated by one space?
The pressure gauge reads 0.1 bar
